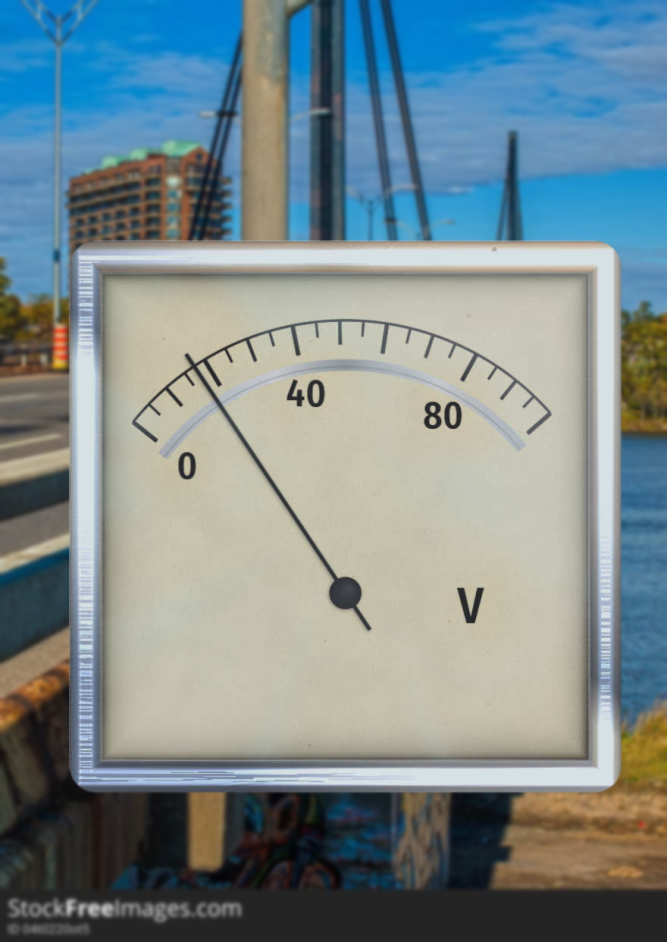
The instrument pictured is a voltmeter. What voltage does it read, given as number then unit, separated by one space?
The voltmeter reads 17.5 V
